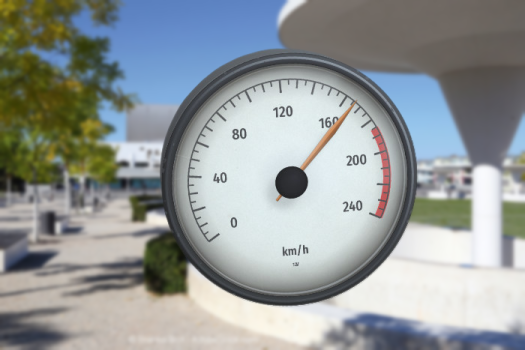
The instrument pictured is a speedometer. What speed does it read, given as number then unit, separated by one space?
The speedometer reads 165 km/h
